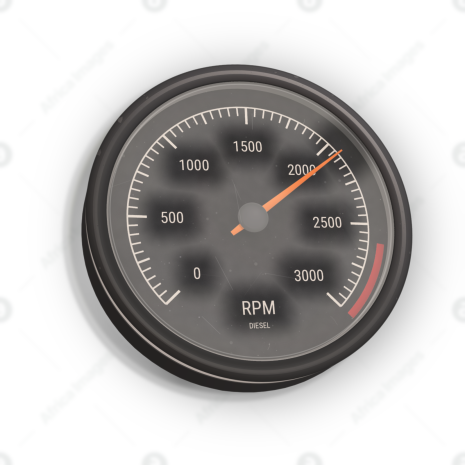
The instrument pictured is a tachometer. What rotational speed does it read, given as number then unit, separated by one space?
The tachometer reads 2075 rpm
